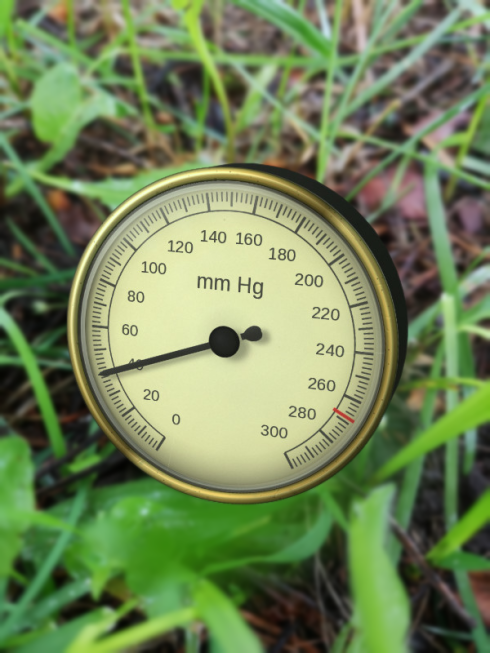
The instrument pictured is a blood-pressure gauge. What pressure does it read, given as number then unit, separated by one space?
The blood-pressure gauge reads 40 mmHg
